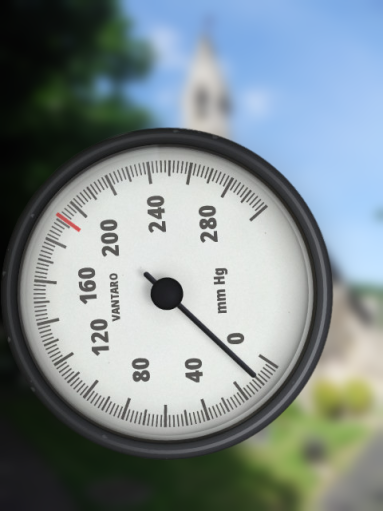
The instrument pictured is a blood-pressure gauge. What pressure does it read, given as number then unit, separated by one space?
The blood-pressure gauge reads 10 mmHg
